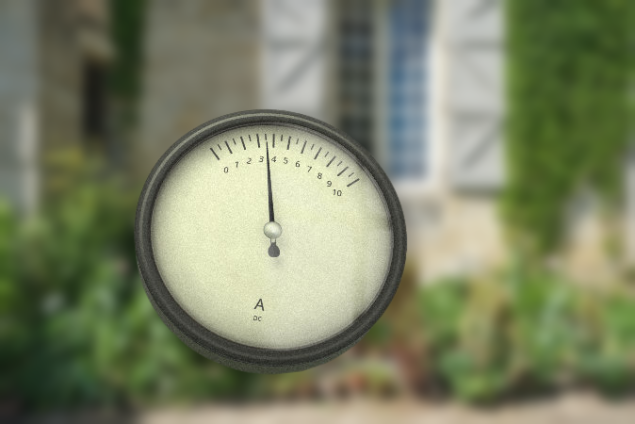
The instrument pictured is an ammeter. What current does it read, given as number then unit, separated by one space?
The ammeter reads 3.5 A
